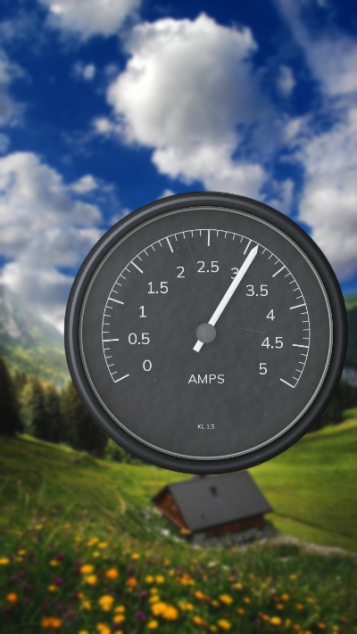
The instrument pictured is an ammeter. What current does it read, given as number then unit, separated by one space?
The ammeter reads 3.1 A
